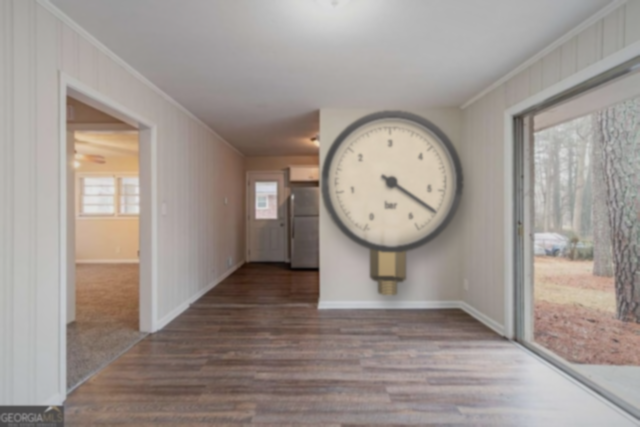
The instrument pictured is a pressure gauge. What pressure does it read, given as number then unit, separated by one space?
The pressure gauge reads 5.5 bar
